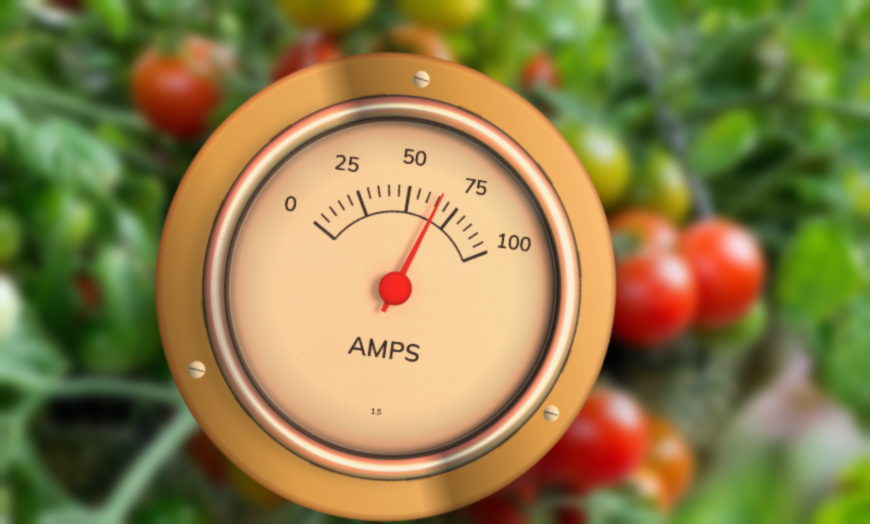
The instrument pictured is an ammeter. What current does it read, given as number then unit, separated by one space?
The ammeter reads 65 A
